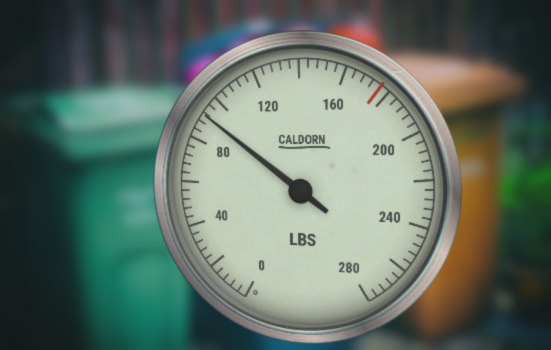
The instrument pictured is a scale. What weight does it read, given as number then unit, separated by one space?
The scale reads 92 lb
